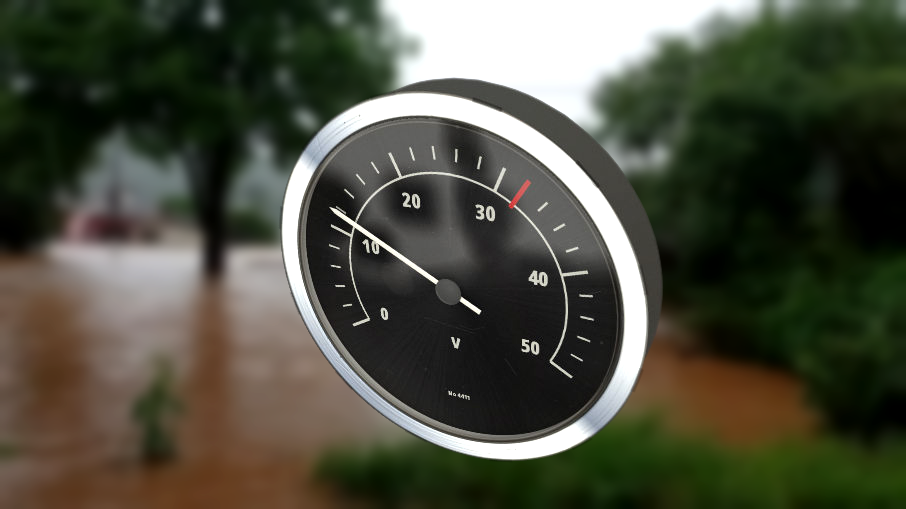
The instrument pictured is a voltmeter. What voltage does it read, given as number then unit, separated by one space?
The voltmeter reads 12 V
